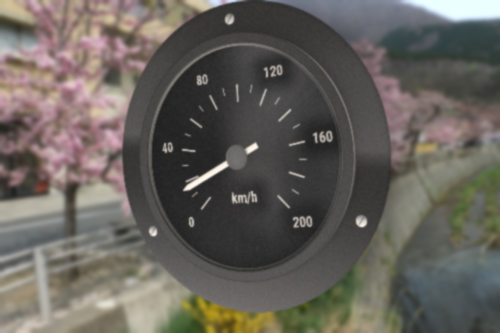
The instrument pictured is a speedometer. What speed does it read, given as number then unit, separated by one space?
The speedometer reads 15 km/h
